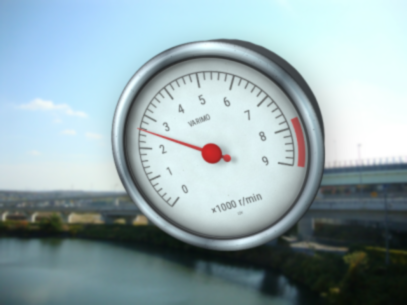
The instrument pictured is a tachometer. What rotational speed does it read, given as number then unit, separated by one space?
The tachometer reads 2600 rpm
